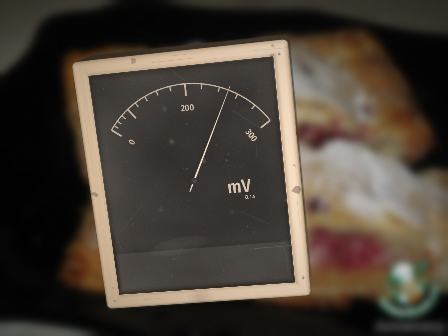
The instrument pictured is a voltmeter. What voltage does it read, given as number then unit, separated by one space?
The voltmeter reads 250 mV
